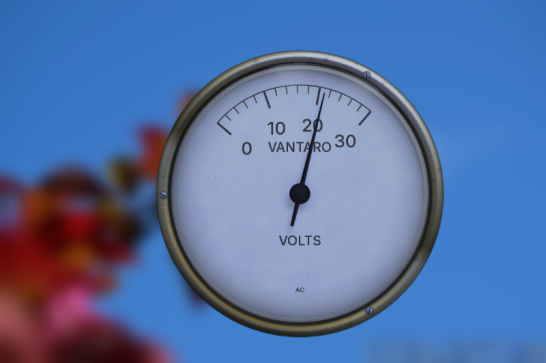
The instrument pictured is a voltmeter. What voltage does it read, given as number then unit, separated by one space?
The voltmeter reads 21 V
